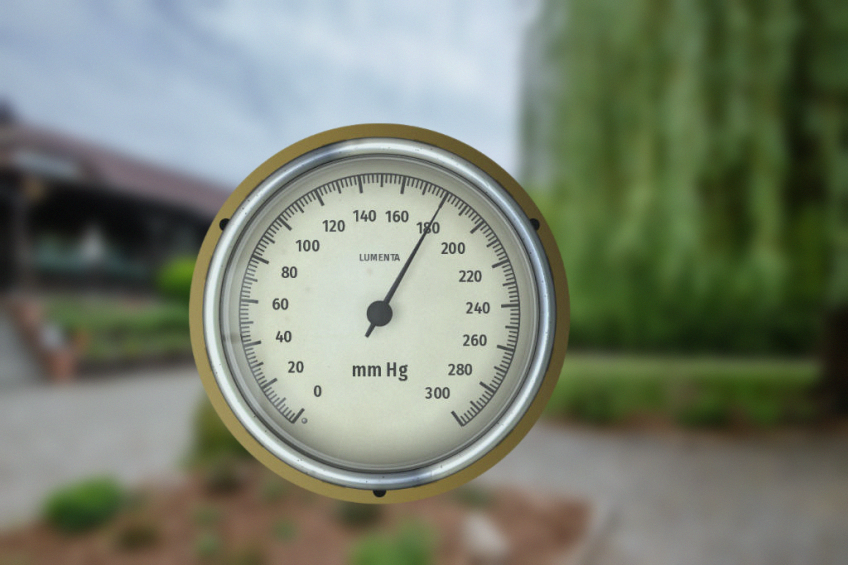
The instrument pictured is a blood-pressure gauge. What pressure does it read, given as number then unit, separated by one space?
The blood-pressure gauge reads 180 mmHg
